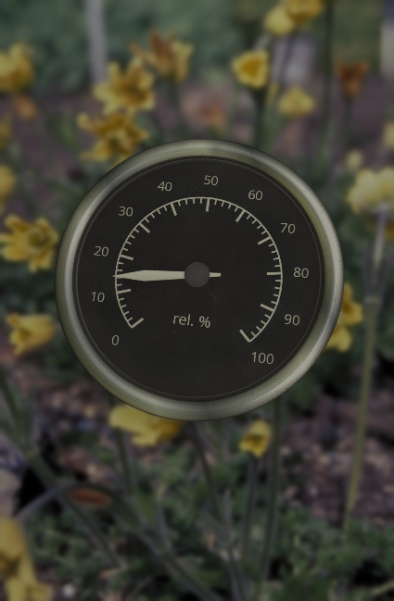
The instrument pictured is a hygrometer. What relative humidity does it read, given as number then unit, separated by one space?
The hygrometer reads 14 %
